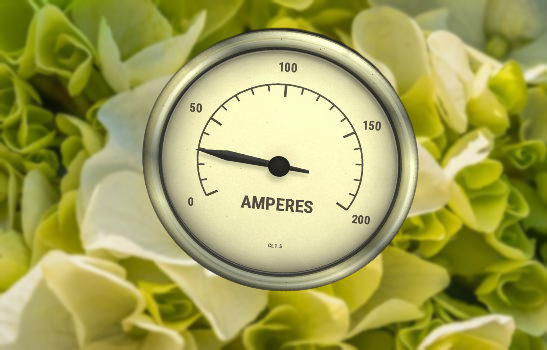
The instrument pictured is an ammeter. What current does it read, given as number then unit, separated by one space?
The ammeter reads 30 A
